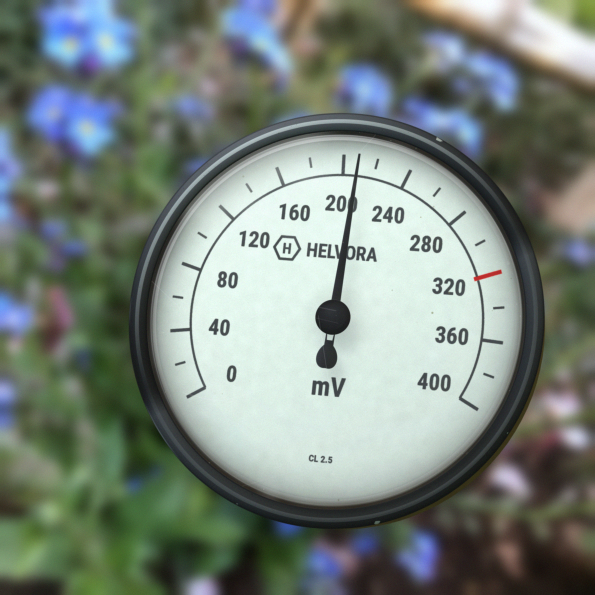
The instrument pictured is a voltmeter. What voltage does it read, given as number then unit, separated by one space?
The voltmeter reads 210 mV
